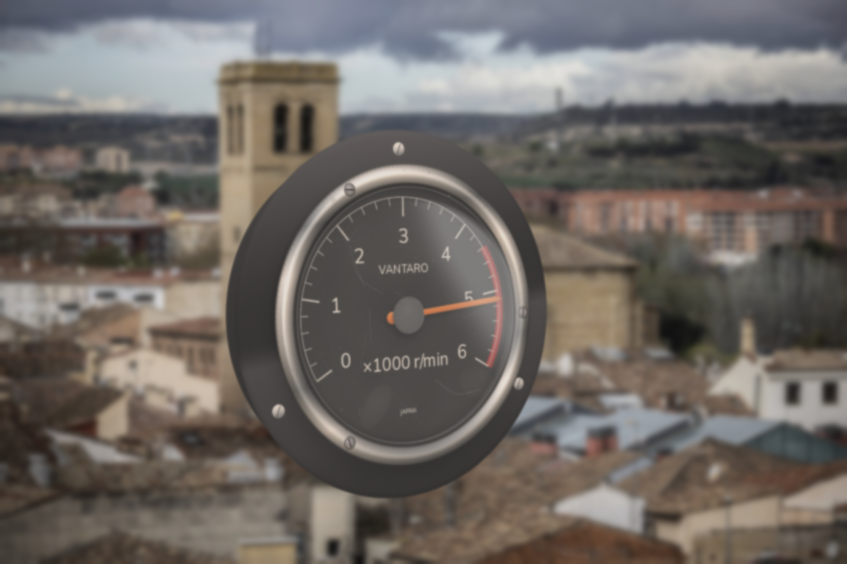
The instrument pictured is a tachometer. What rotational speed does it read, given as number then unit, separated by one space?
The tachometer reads 5100 rpm
